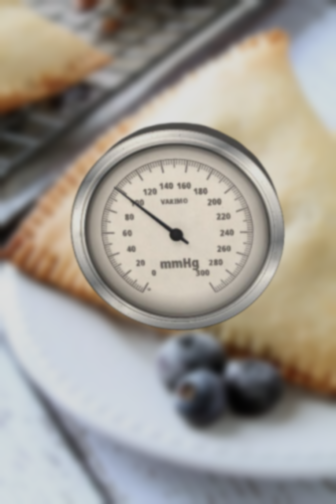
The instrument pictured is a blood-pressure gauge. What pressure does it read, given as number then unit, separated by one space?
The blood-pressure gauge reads 100 mmHg
